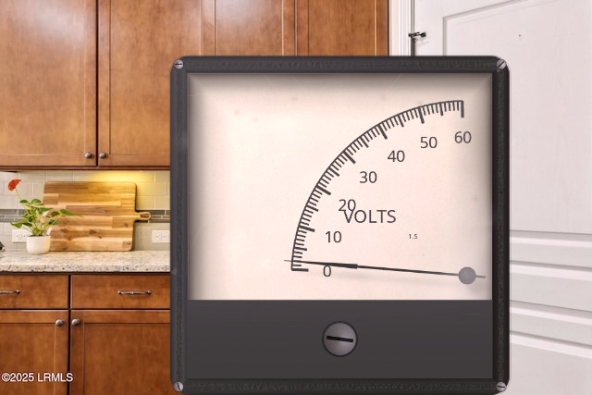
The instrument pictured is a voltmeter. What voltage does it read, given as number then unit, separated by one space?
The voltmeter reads 2 V
